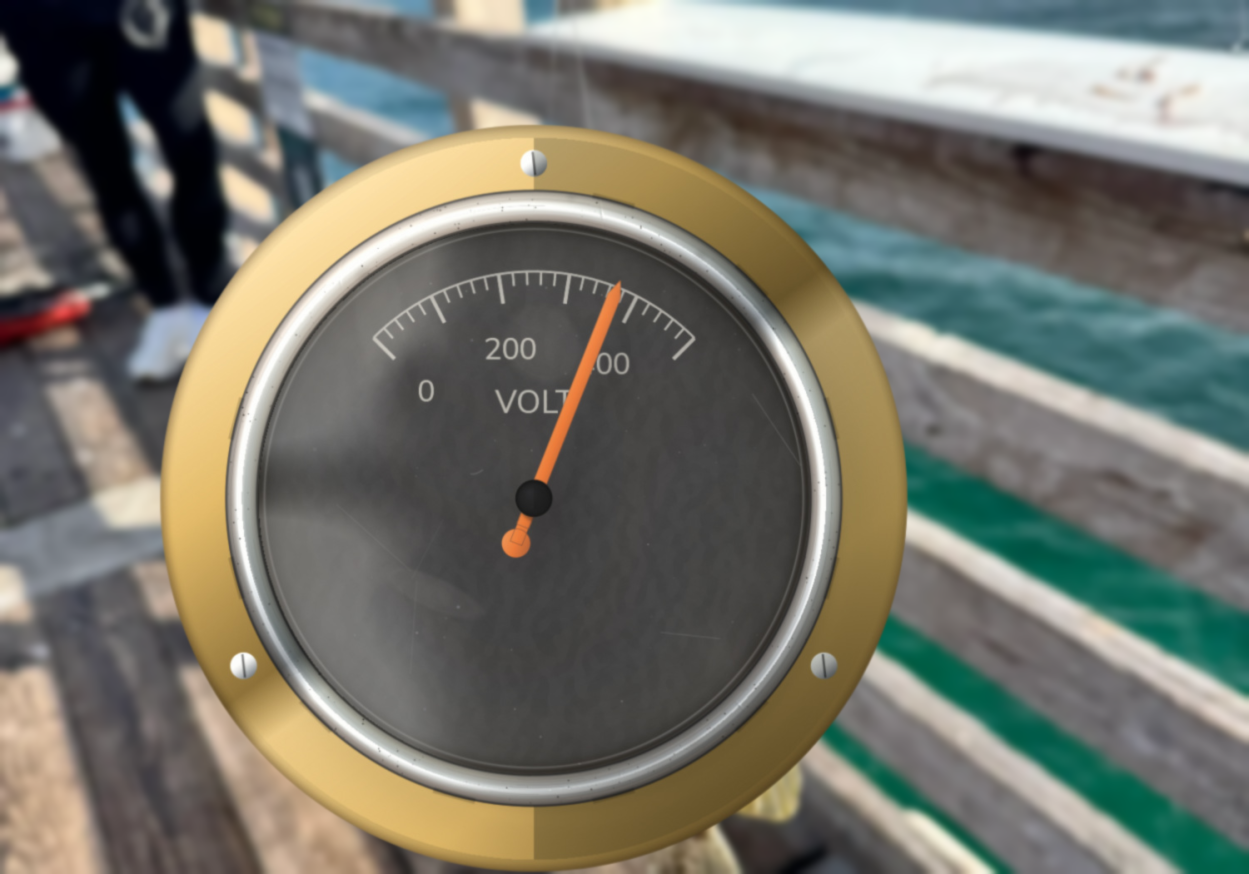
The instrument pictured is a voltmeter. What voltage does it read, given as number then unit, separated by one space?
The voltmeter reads 370 V
